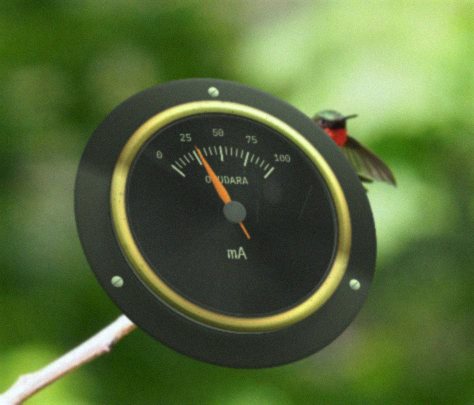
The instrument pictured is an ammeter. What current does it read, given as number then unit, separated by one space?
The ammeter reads 25 mA
